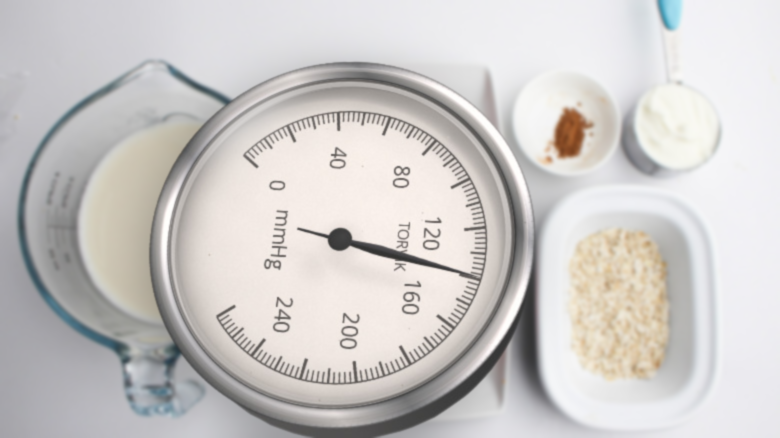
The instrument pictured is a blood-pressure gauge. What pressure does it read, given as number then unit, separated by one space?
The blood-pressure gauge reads 140 mmHg
